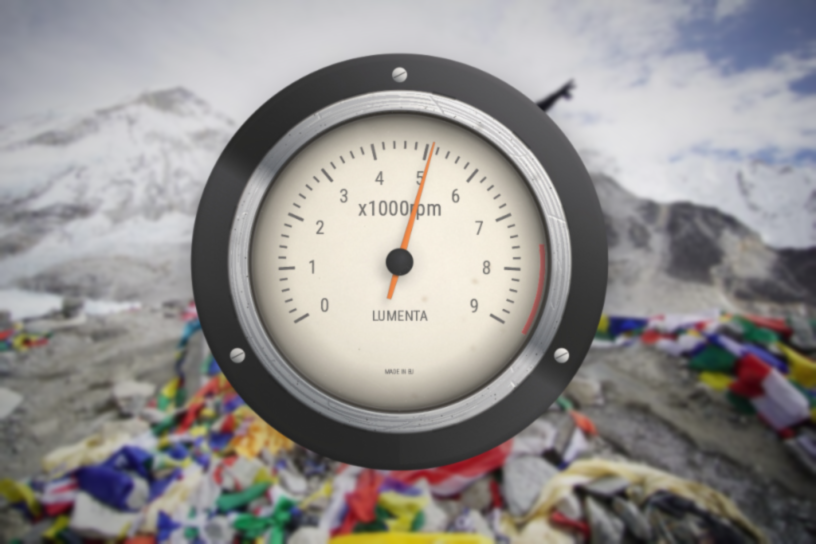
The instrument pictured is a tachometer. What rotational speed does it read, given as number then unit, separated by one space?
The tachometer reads 5100 rpm
